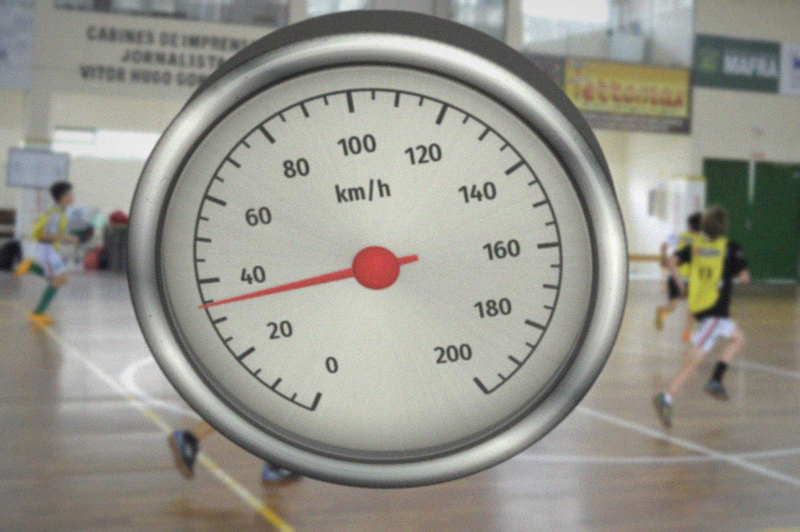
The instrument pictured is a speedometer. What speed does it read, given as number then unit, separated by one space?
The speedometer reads 35 km/h
